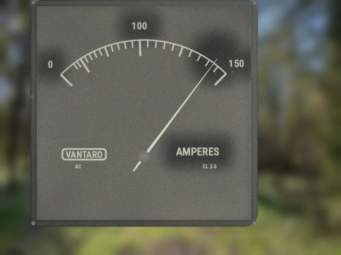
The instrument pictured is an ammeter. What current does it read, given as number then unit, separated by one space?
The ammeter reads 142.5 A
